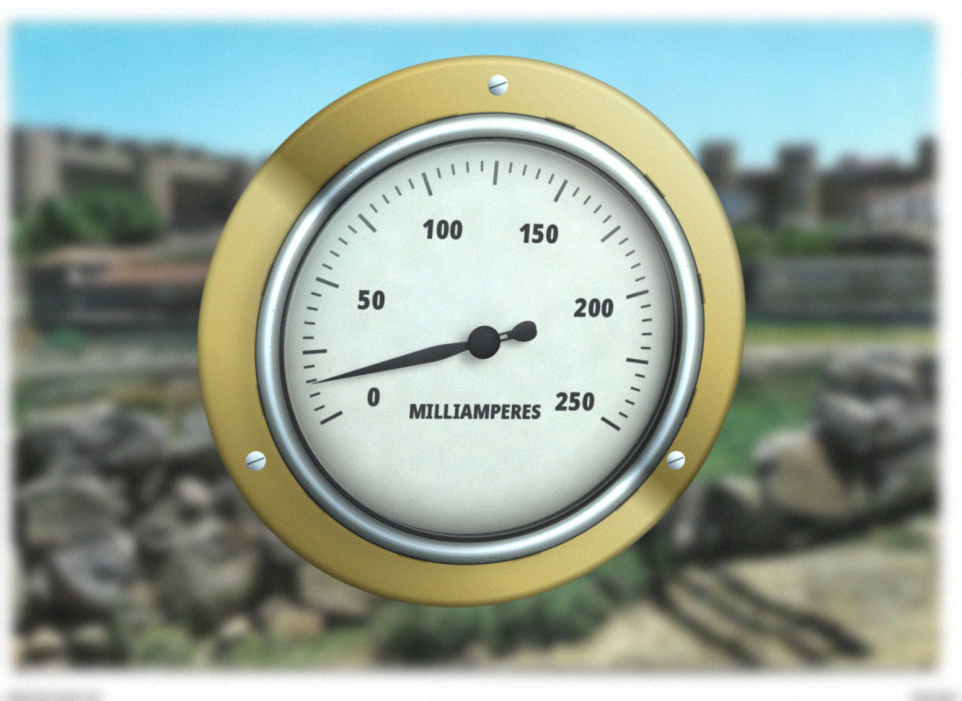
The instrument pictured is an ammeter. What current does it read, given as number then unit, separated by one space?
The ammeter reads 15 mA
